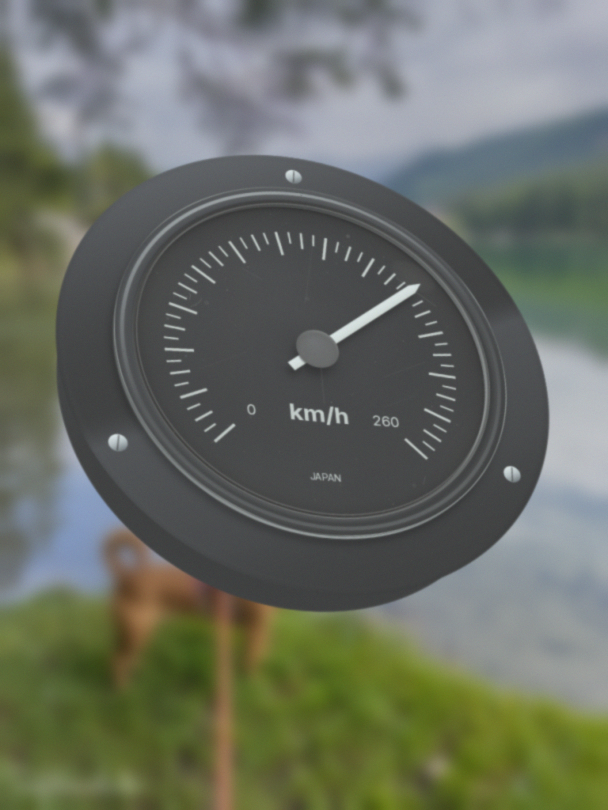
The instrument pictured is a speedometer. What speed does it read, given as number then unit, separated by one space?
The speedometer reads 180 km/h
